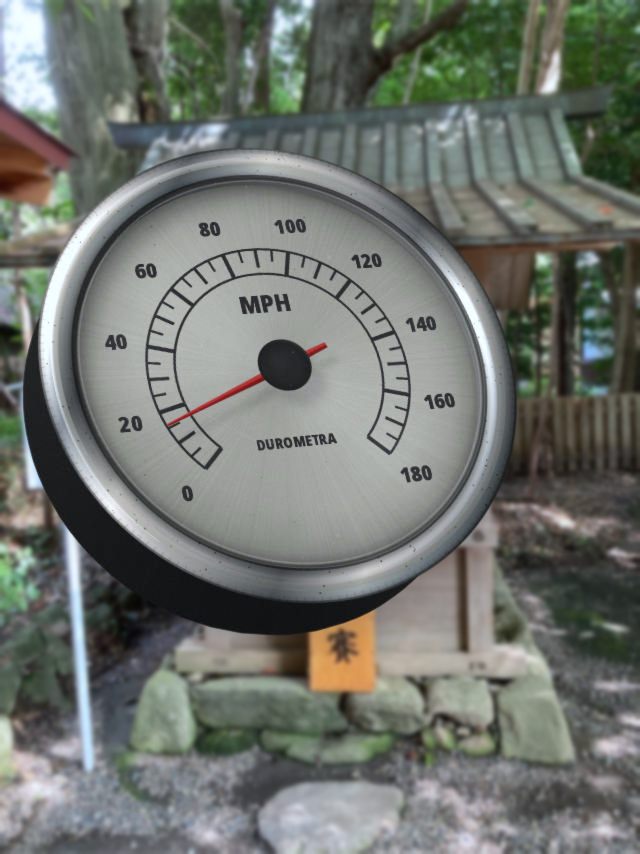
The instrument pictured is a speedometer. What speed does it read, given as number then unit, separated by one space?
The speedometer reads 15 mph
